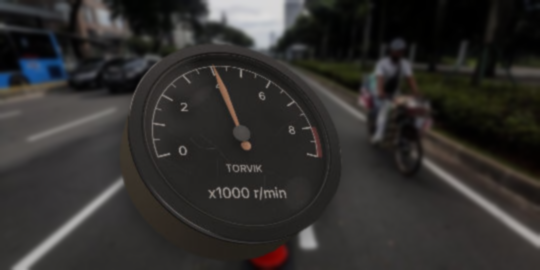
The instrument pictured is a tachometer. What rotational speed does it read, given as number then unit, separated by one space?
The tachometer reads 4000 rpm
